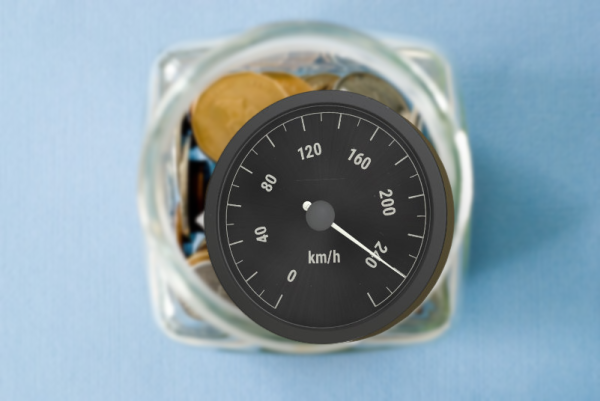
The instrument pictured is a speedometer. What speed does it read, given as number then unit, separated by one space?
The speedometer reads 240 km/h
